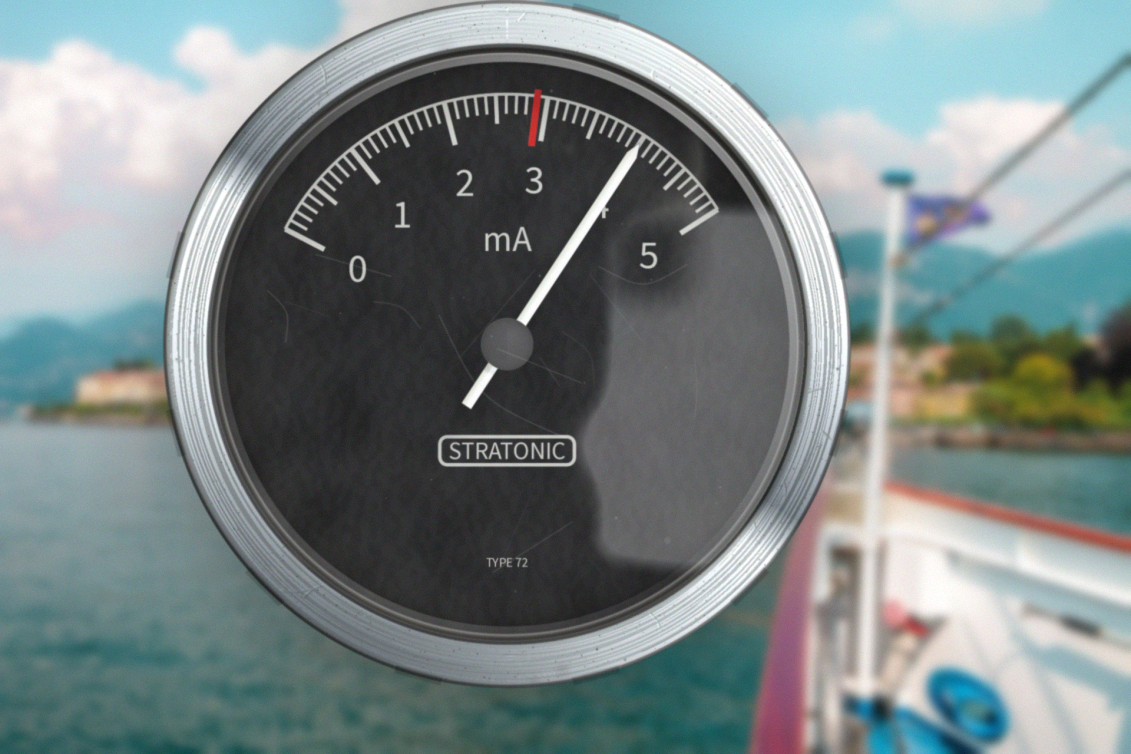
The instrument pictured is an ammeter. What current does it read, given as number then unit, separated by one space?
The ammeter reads 4 mA
